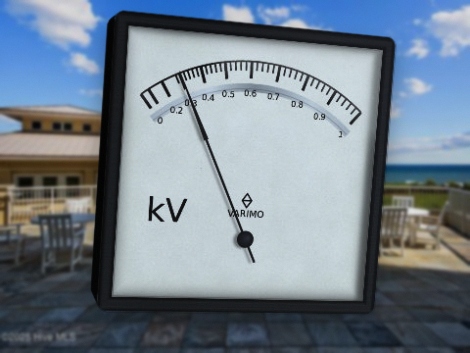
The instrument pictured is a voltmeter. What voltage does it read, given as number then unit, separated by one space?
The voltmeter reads 0.3 kV
